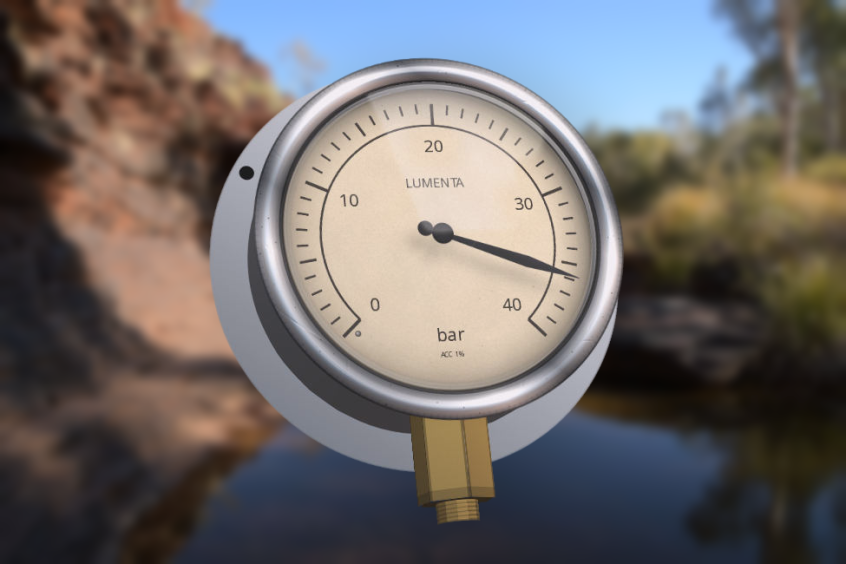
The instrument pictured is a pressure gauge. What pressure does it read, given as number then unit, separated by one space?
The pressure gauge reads 36 bar
